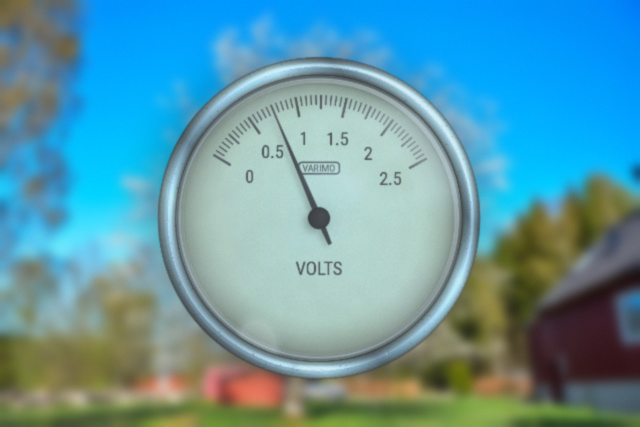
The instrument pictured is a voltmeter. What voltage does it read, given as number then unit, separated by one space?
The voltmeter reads 0.75 V
